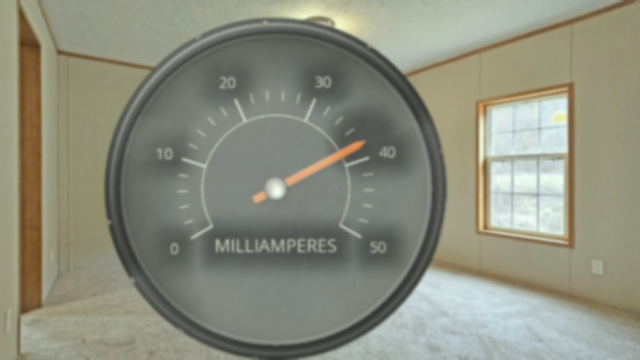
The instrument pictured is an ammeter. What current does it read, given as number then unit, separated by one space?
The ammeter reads 38 mA
